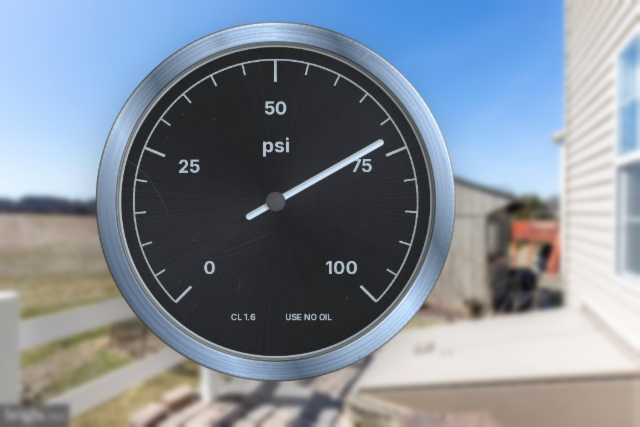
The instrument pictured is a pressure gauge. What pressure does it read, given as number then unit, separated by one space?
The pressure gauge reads 72.5 psi
